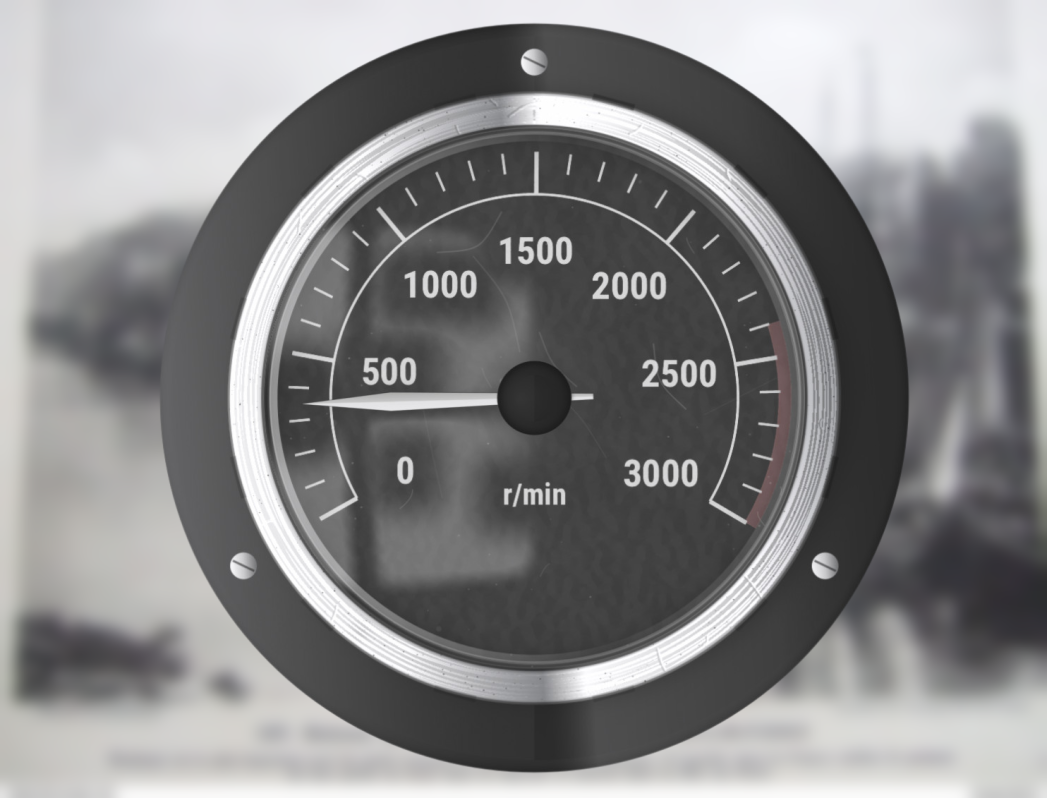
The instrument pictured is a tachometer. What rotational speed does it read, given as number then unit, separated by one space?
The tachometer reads 350 rpm
